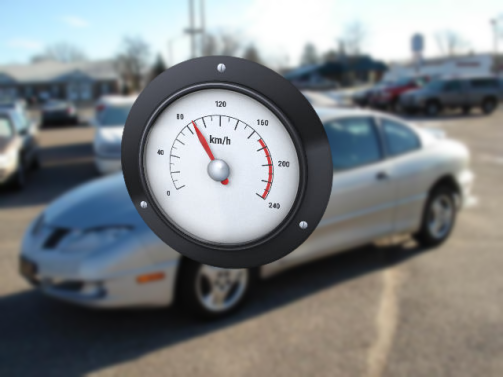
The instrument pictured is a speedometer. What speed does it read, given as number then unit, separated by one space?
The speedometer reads 90 km/h
